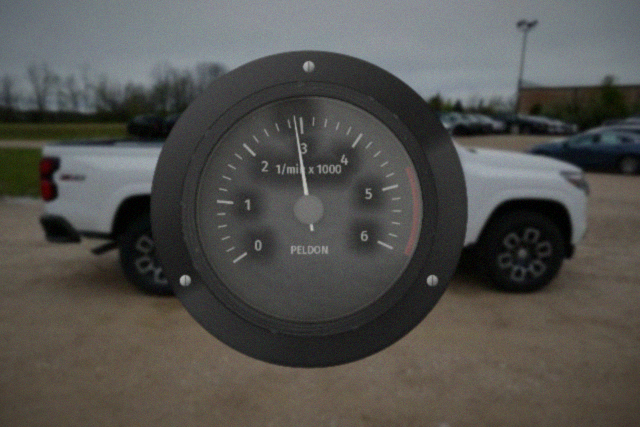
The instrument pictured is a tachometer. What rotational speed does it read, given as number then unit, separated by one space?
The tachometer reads 2900 rpm
